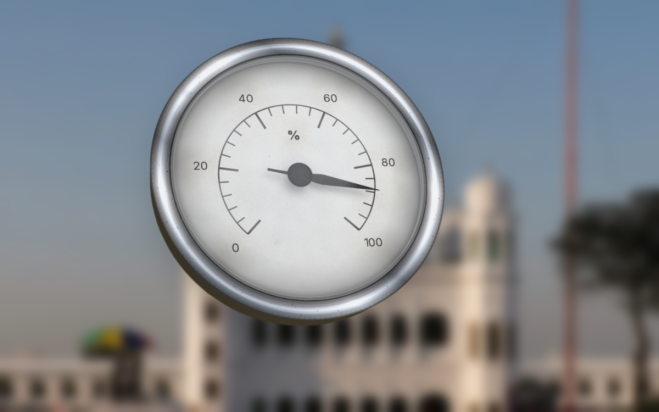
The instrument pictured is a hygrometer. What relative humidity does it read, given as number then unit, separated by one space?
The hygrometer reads 88 %
